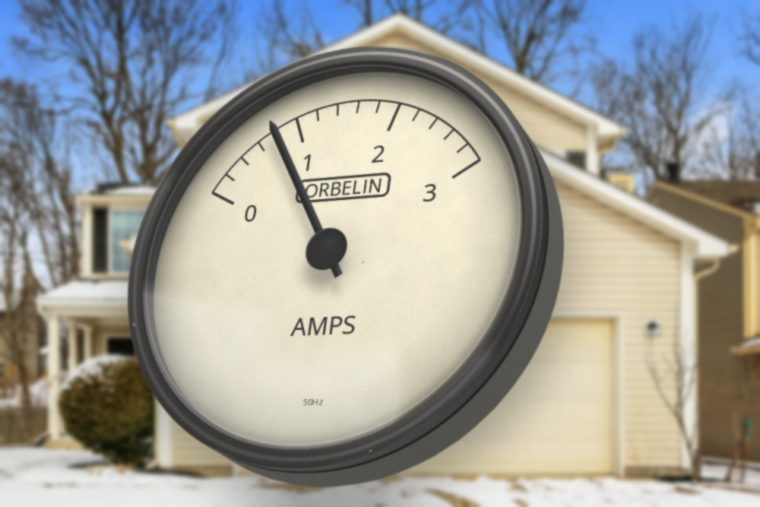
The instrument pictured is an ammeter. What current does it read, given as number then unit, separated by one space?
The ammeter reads 0.8 A
